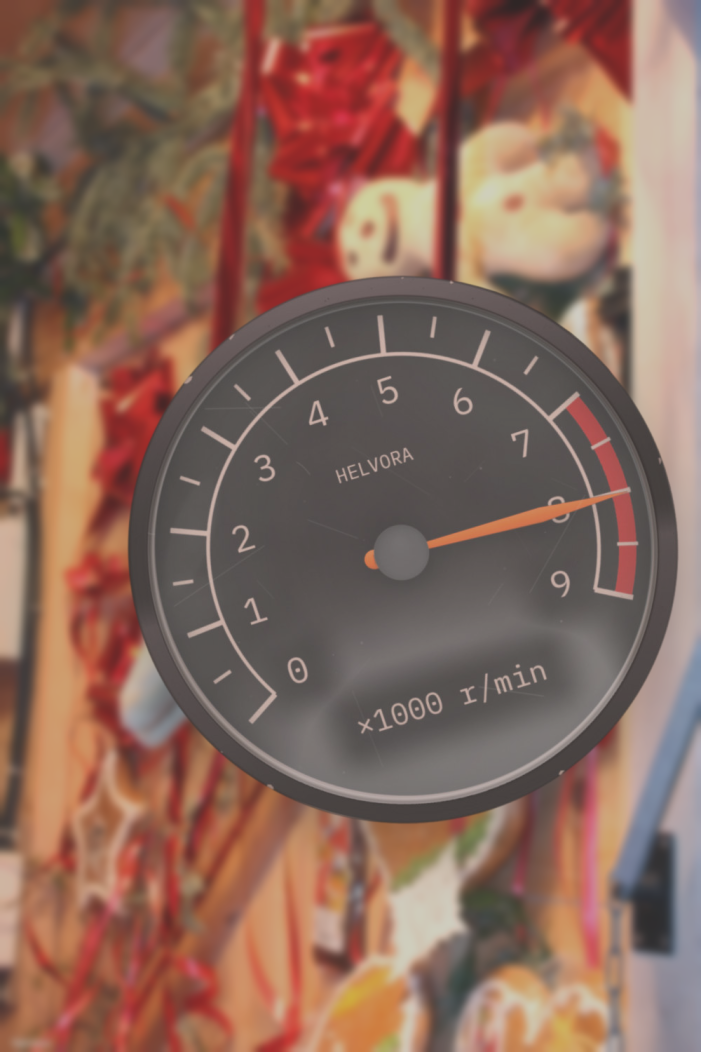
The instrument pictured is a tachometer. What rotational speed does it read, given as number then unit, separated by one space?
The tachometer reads 8000 rpm
